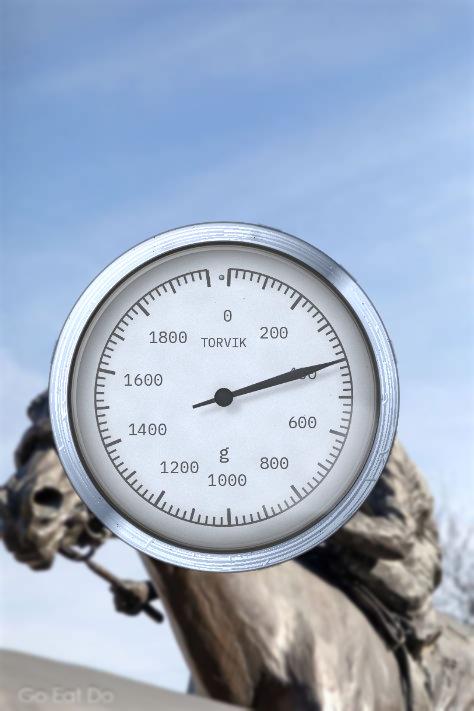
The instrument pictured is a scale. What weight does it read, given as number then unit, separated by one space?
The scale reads 400 g
